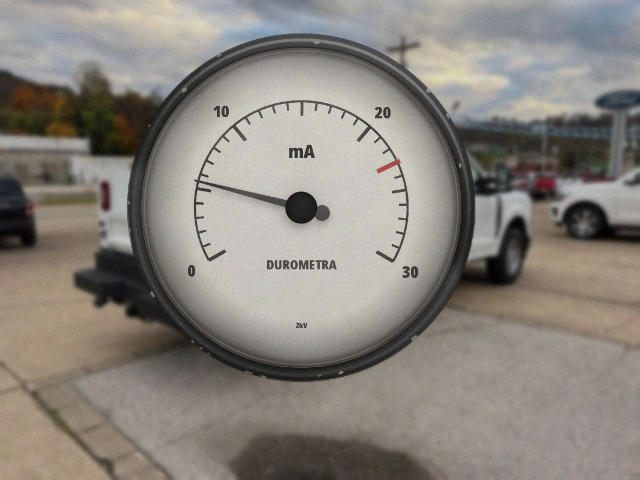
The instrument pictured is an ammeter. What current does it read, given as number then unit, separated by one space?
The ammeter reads 5.5 mA
